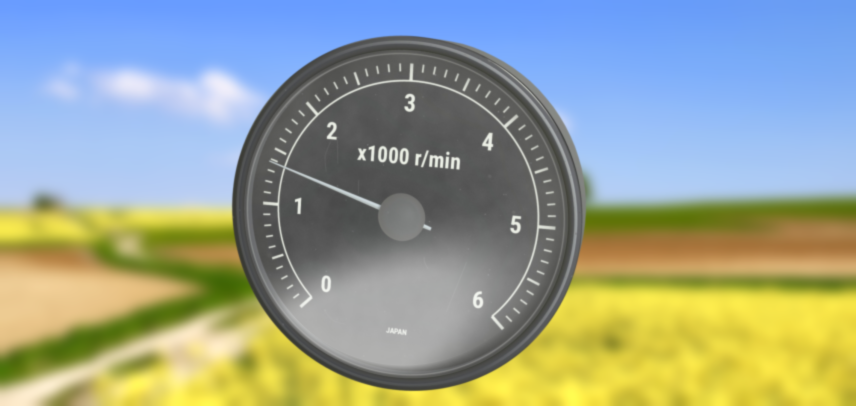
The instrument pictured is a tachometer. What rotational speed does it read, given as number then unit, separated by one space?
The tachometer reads 1400 rpm
